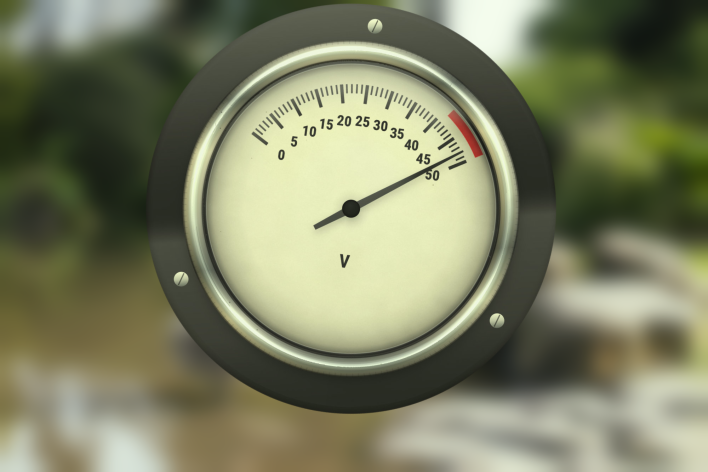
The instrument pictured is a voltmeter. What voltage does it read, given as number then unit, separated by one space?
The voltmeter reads 48 V
